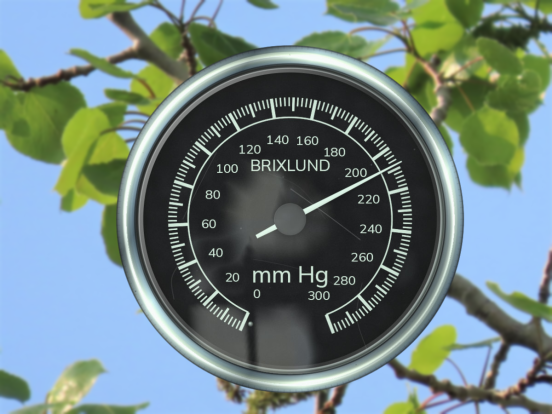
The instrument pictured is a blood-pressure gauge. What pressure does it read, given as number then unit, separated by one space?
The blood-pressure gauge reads 208 mmHg
